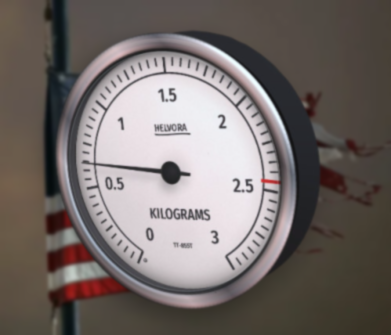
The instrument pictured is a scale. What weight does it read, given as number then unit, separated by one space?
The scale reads 0.65 kg
